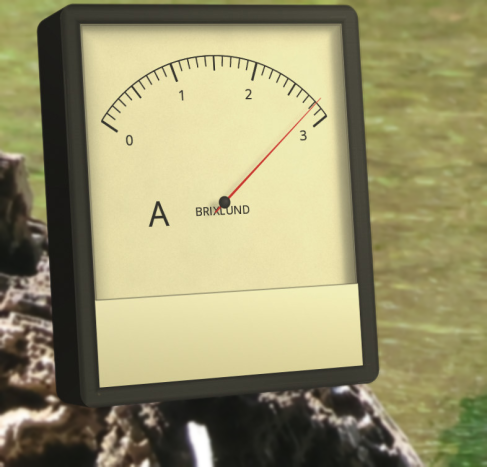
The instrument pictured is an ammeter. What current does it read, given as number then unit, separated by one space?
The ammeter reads 2.8 A
